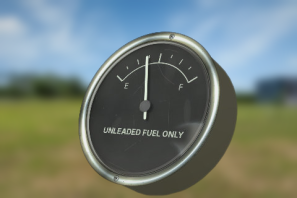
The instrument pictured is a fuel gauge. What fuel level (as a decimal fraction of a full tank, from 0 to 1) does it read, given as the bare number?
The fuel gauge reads 0.375
